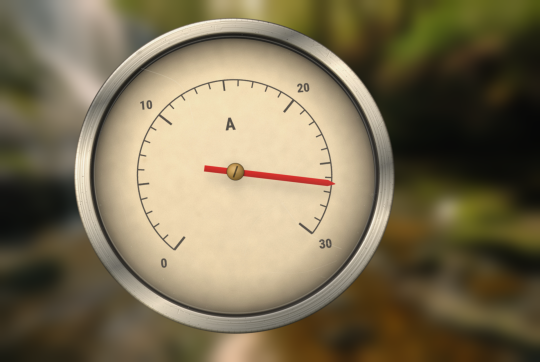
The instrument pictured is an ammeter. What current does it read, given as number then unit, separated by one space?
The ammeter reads 26.5 A
